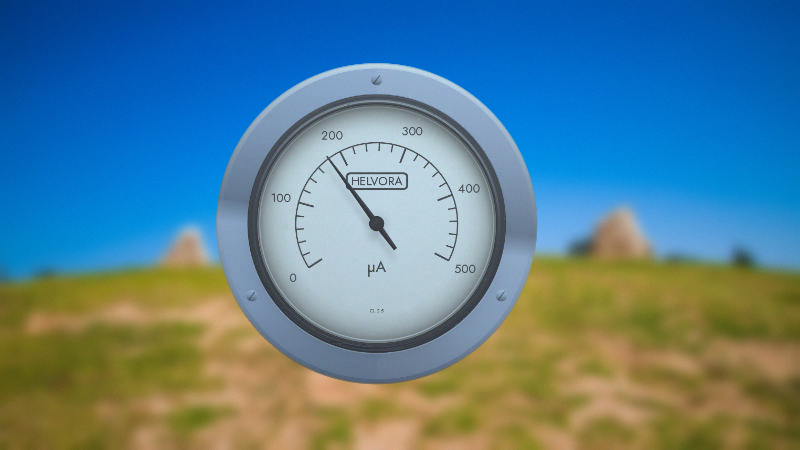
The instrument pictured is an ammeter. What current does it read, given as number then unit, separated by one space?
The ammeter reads 180 µA
